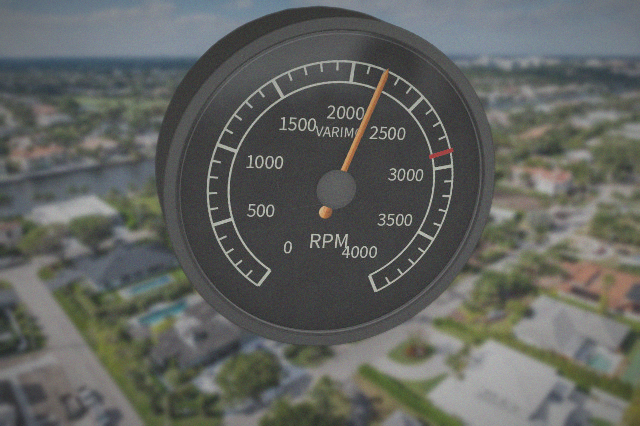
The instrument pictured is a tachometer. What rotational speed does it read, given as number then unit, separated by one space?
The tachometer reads 2200 rpm
